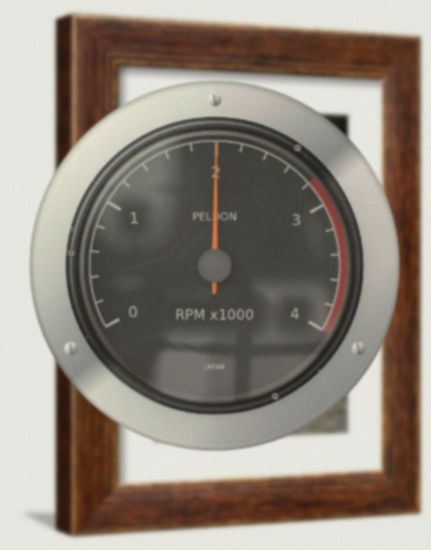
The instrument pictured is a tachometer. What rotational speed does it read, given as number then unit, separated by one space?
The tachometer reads 2000 rpm
